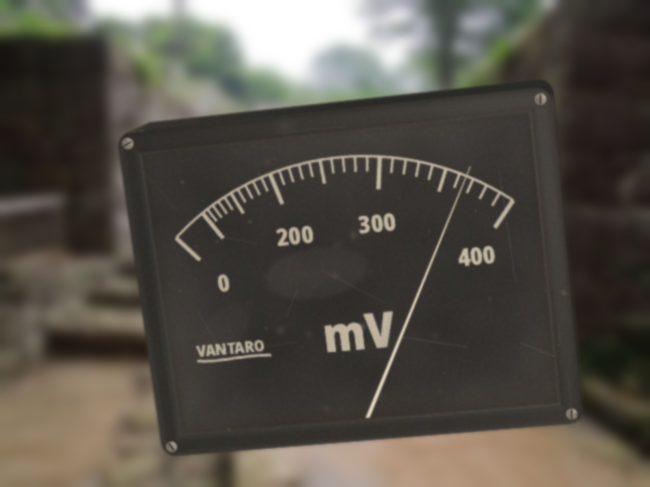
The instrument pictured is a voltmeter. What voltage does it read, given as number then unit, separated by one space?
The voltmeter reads 365 mV
